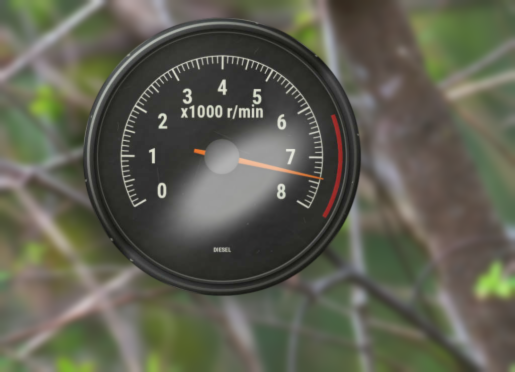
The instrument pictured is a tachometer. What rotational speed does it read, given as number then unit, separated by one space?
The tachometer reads 7400 rpm
